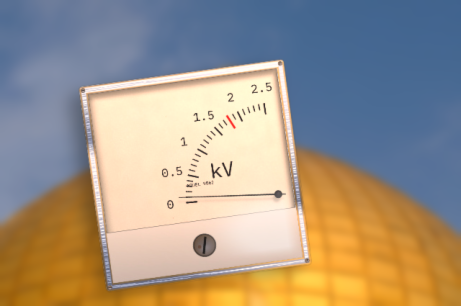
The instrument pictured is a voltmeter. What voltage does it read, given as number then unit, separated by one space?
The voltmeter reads 0.1 kV
